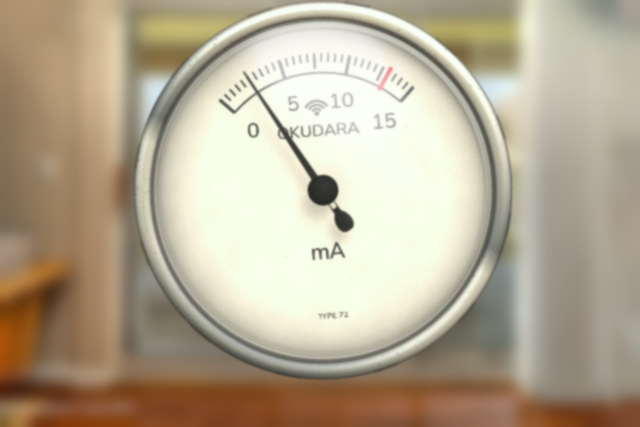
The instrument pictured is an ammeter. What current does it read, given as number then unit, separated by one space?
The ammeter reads 2.5 mA
